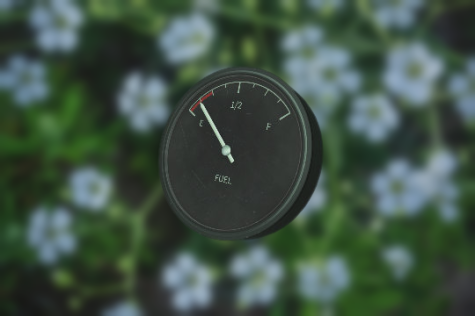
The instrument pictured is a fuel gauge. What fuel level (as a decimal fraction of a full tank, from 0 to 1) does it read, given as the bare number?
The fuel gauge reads 0.125
